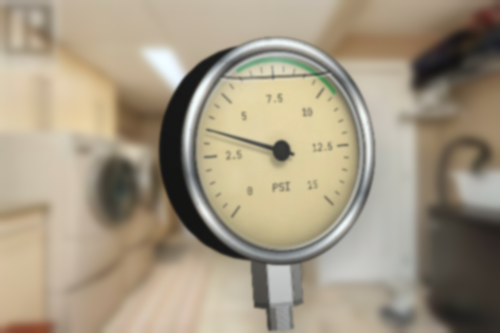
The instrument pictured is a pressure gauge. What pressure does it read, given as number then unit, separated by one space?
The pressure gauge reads 3.5 psi
